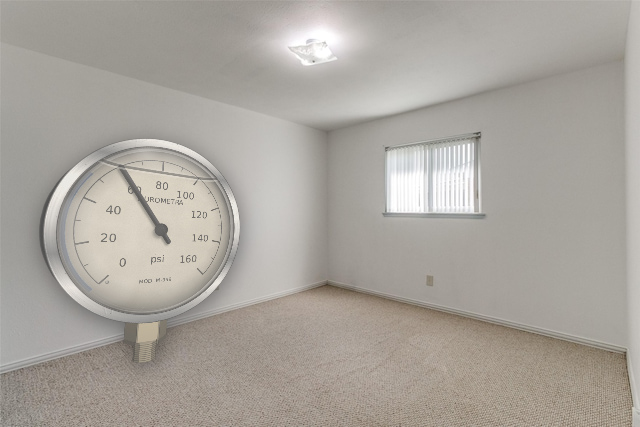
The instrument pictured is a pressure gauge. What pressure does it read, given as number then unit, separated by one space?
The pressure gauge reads 60 psi
